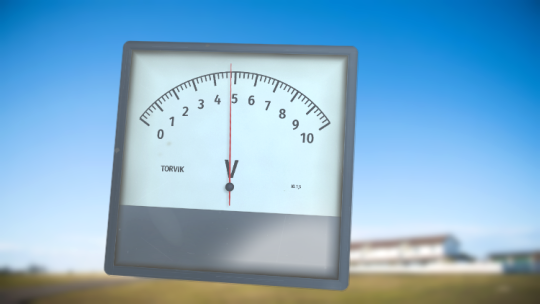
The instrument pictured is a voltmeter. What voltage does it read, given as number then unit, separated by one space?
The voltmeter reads 4.8 V
